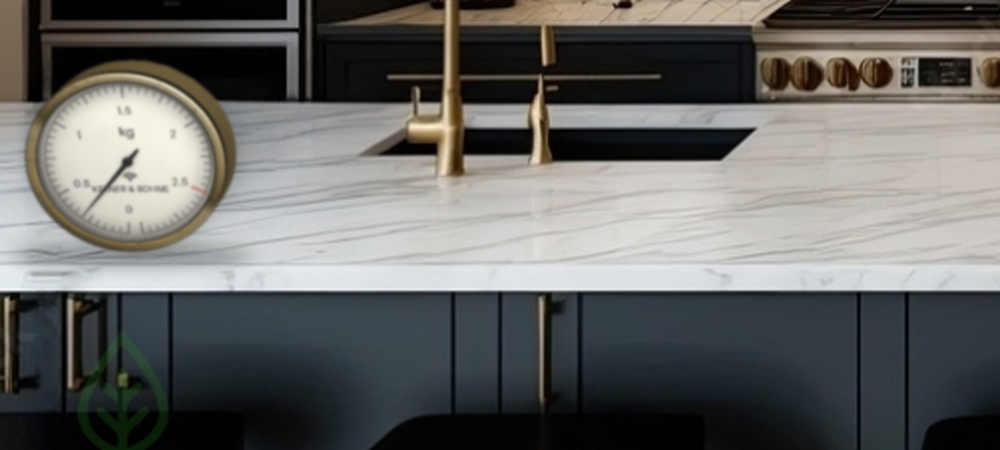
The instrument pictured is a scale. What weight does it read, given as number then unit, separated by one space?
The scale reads 0.3 kg
